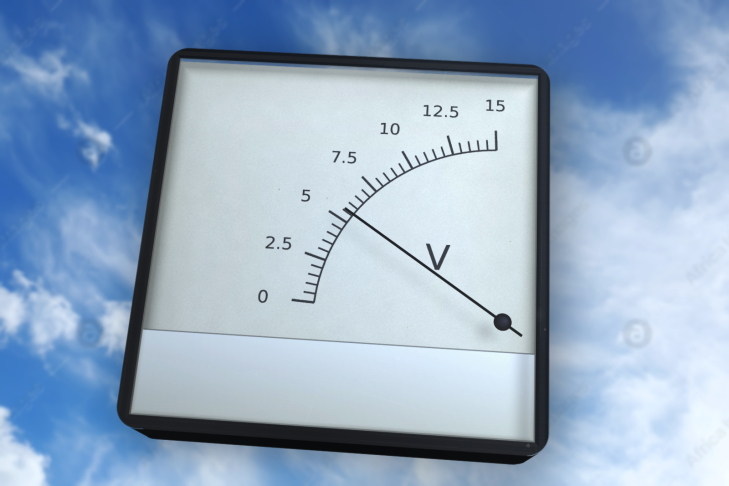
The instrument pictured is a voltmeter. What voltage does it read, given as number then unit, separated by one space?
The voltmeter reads 5.5 V
